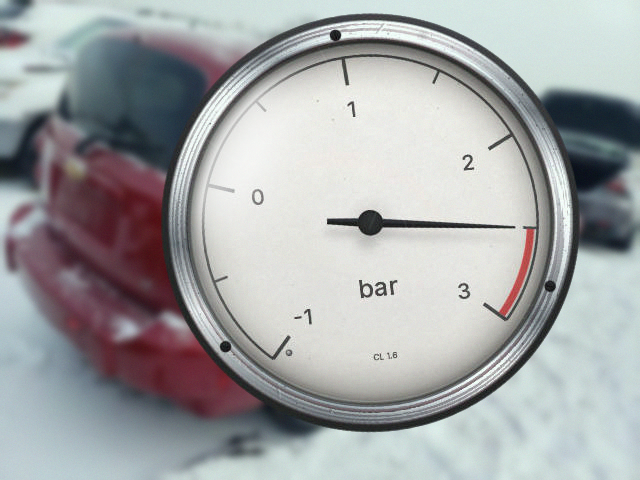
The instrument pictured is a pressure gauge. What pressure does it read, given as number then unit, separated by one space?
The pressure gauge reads 2.5 bar
